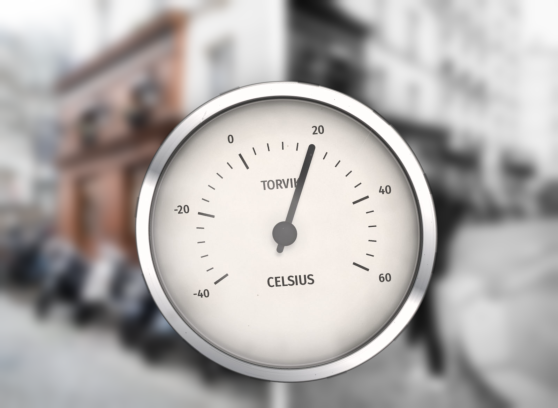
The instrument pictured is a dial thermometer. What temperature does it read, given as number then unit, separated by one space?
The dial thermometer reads 20 °C
